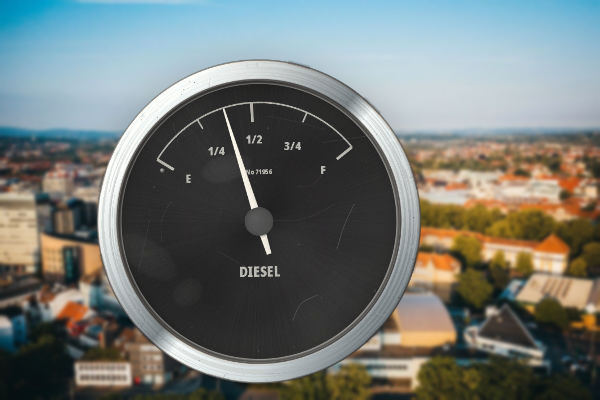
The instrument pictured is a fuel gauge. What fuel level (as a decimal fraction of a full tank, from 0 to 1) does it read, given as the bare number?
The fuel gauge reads 0.375
